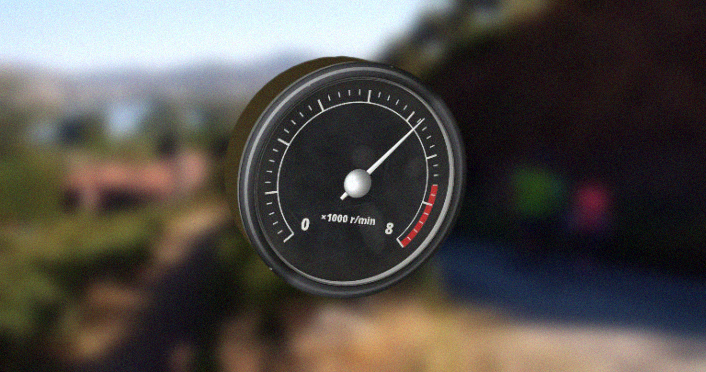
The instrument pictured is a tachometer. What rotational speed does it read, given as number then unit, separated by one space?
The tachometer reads 5200 rpm
